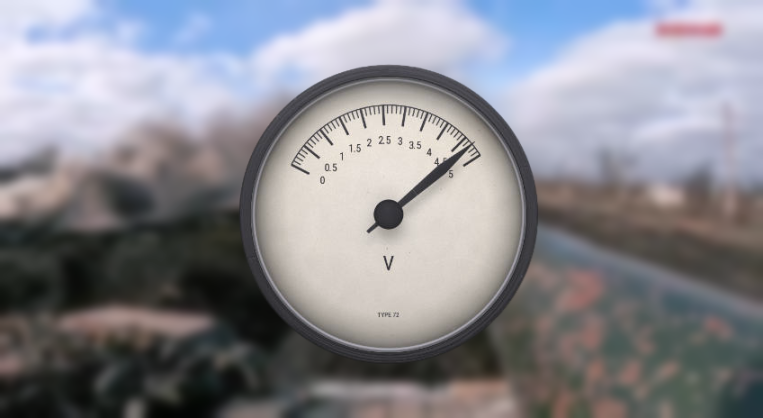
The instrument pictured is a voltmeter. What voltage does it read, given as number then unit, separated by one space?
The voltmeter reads 4.7 V
